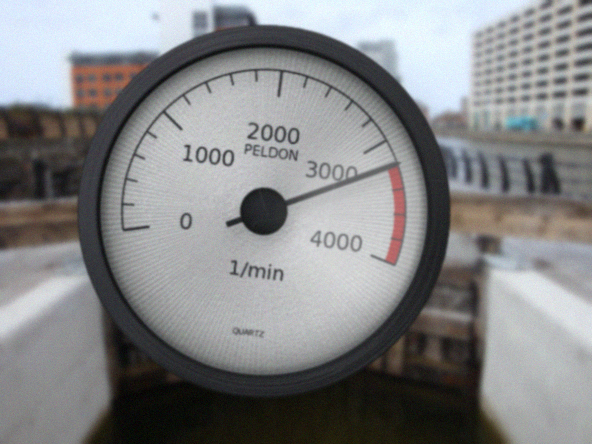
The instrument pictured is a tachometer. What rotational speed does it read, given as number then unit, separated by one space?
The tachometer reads 3200 rpm
